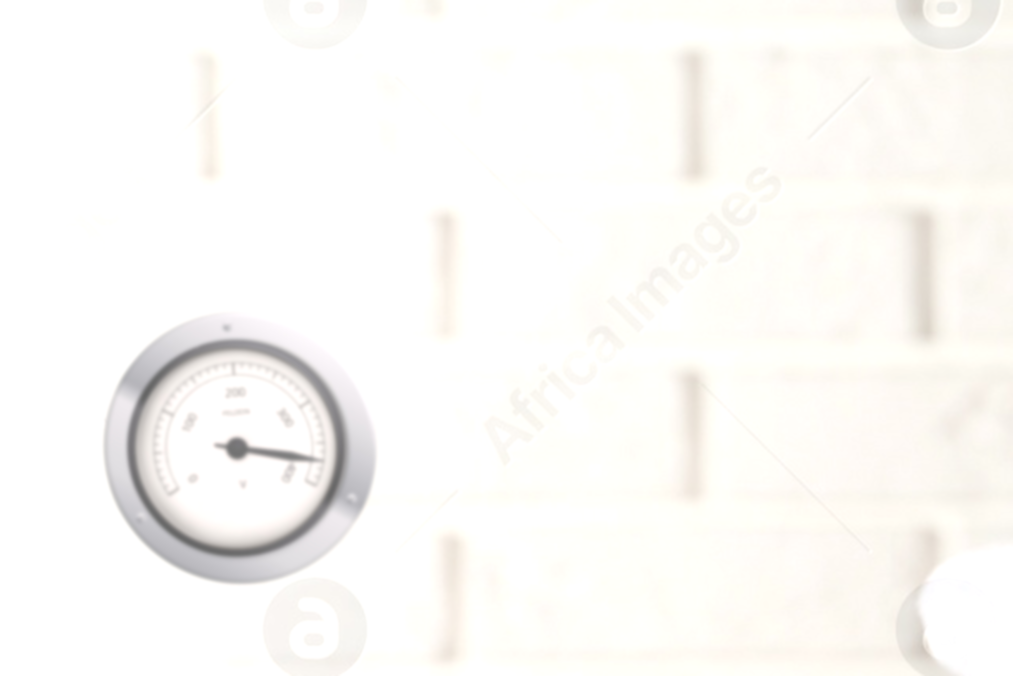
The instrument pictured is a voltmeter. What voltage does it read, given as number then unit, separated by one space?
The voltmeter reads 370 V
